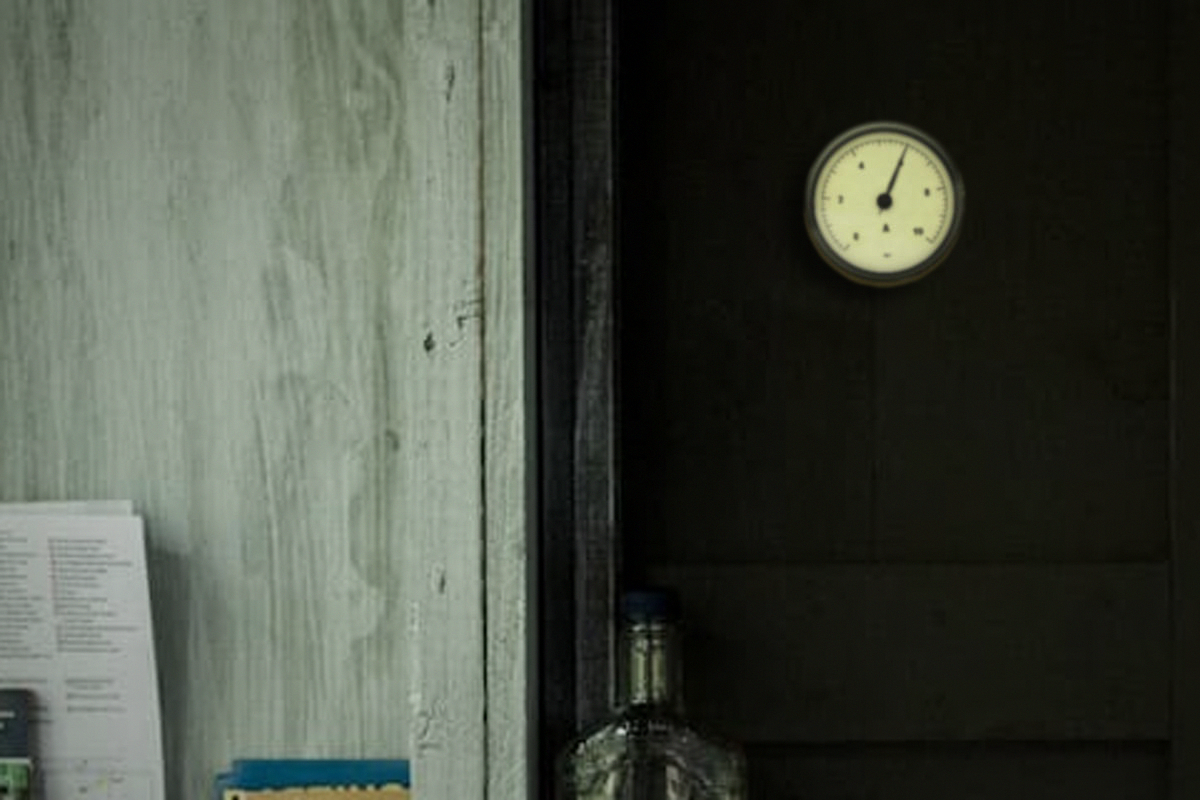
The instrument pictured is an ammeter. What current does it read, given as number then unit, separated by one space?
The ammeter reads 6 A
